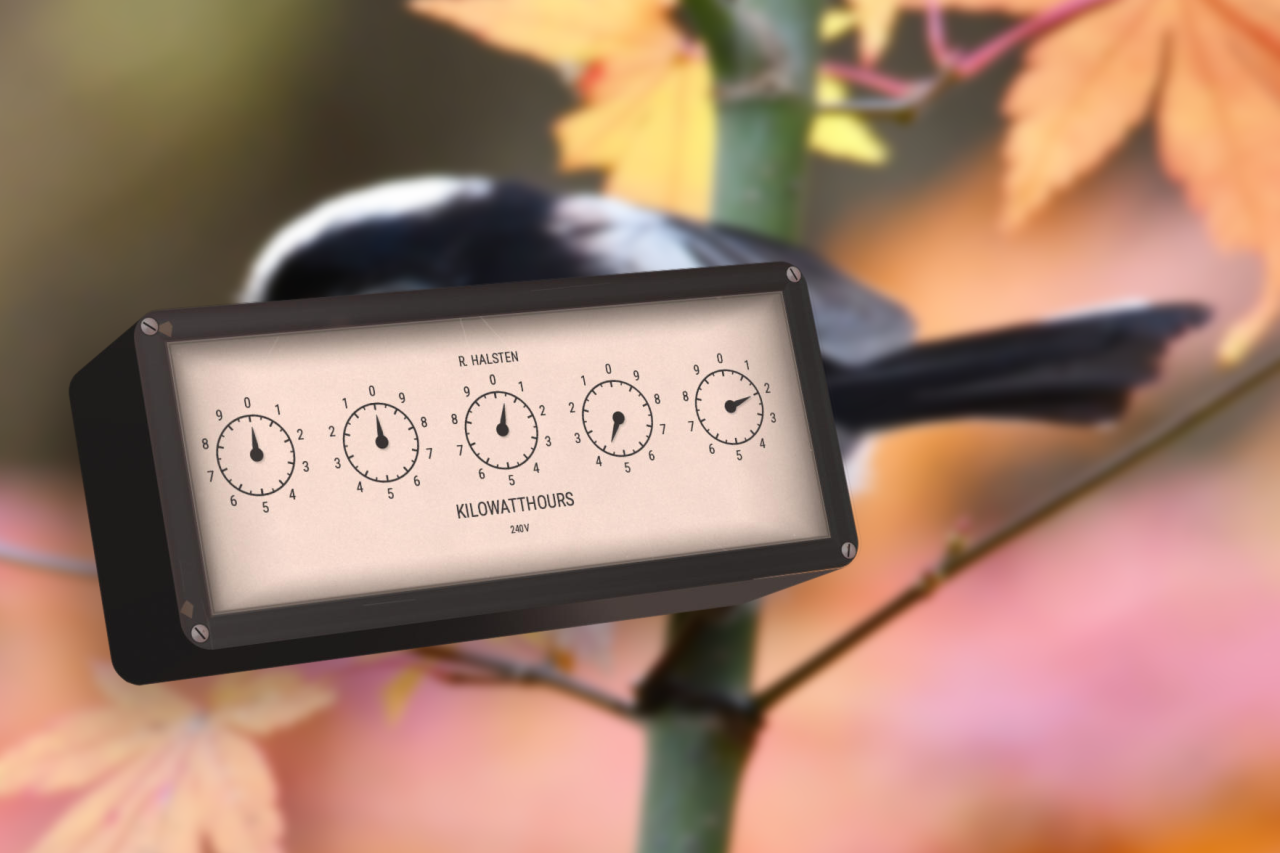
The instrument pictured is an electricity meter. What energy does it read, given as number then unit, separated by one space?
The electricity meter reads 42 kWh
